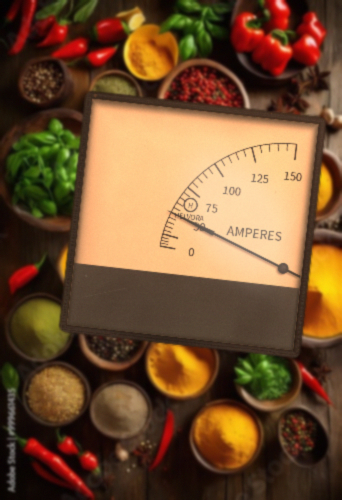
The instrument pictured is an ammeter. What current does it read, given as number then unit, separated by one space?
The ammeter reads 50 A
